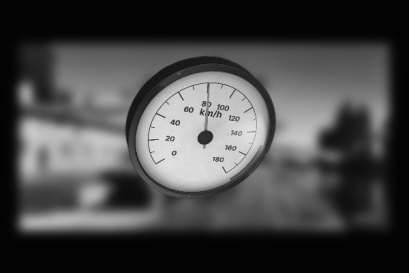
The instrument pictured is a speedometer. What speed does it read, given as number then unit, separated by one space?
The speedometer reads 80 km/h
